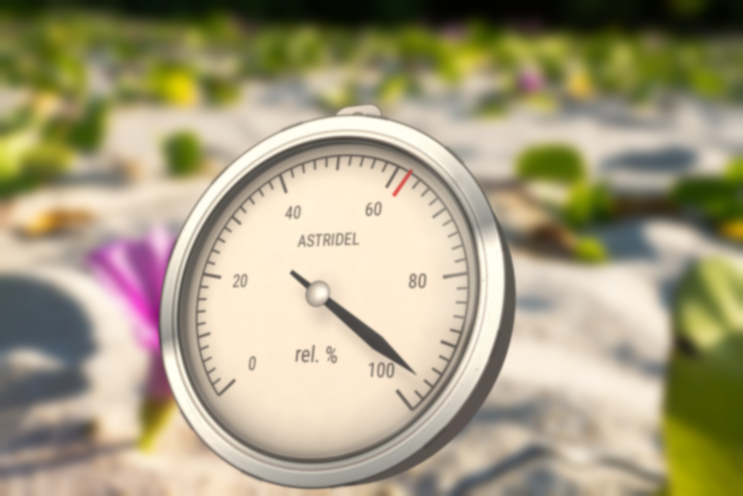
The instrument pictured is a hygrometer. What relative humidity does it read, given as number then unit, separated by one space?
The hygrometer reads 96 %
